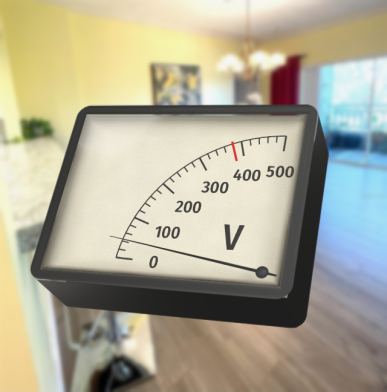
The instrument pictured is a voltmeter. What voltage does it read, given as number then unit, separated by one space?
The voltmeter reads 40 V
